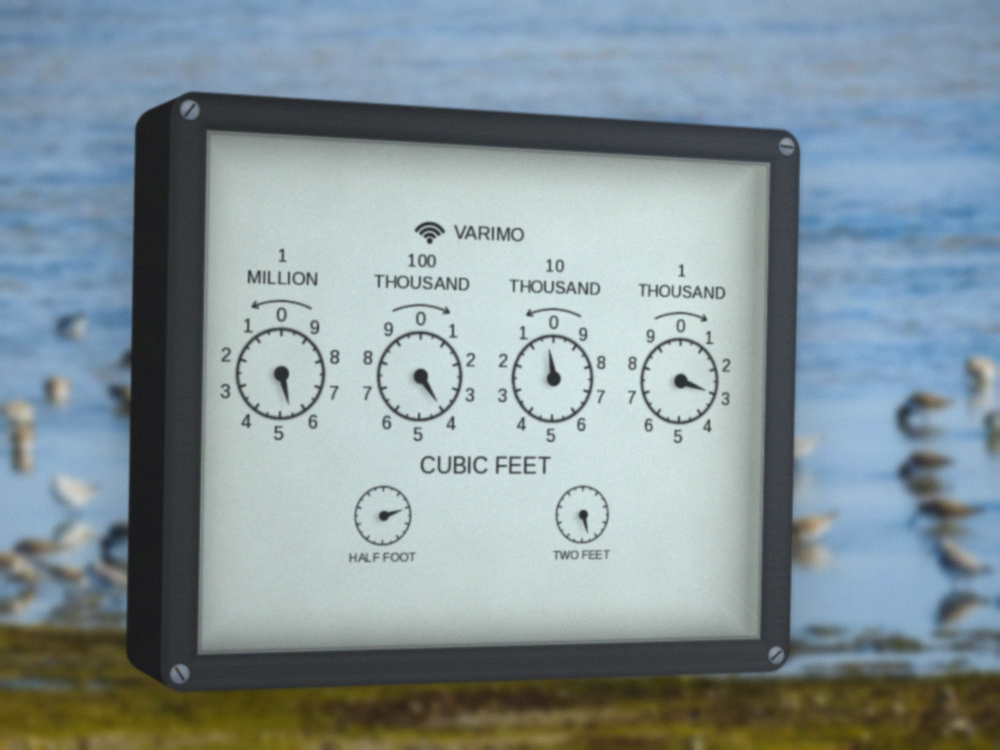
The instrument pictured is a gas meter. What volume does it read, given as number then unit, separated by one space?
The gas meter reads 540300 ft³
